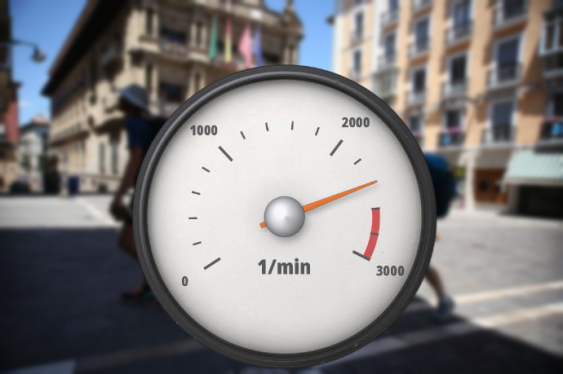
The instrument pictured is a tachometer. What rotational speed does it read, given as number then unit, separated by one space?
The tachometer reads 2400 rpm
